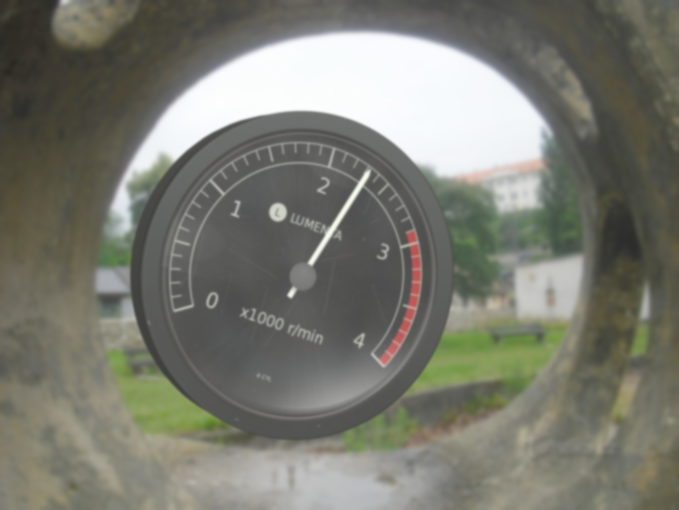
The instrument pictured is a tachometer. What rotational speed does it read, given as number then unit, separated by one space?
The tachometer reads 2300 rpm
